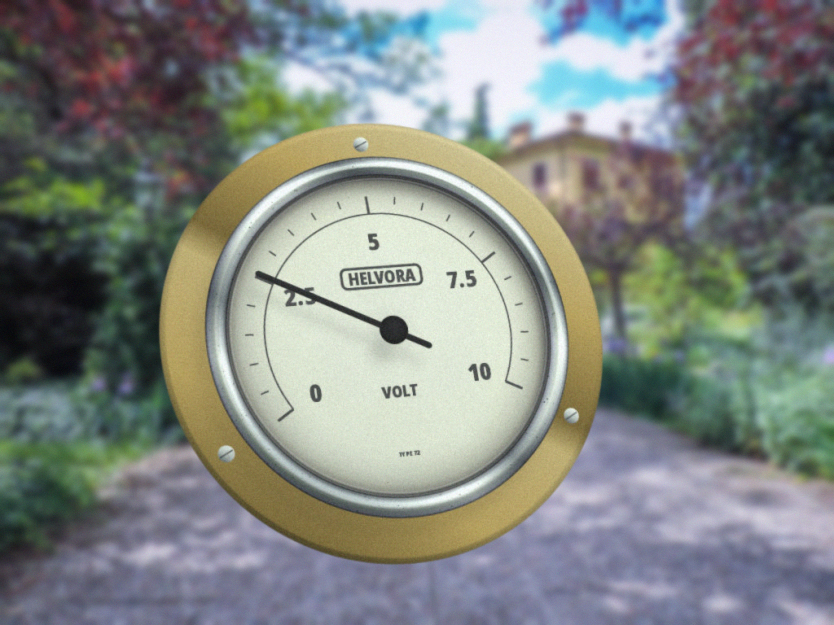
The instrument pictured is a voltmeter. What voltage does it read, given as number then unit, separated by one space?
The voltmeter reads 2.5 V
